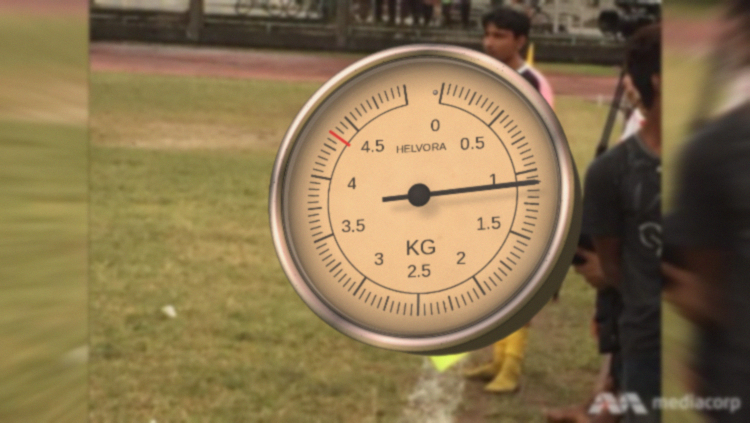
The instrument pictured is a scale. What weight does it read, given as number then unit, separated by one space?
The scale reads 1.1 kg
